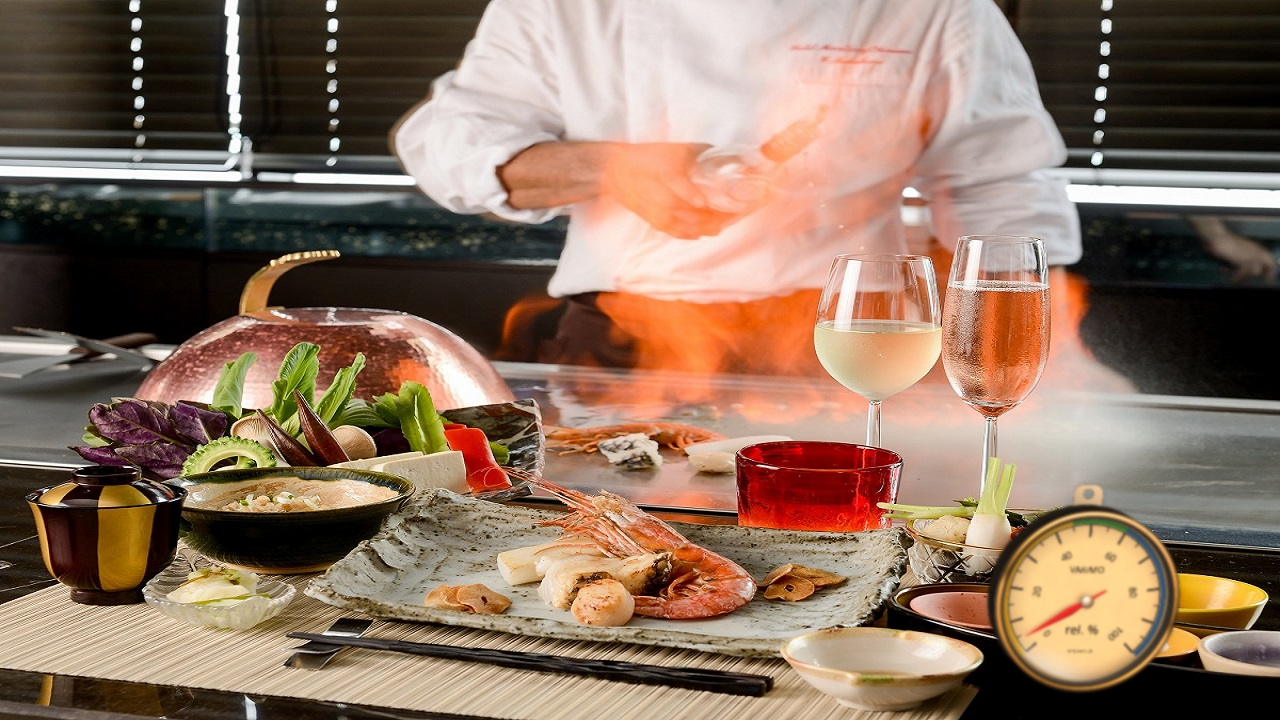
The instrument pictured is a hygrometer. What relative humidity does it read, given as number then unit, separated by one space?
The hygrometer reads 5 %
